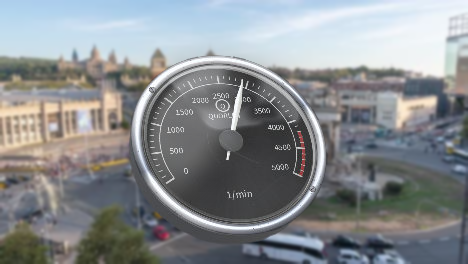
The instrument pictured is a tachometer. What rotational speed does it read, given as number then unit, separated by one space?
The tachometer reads 2900 rpm
